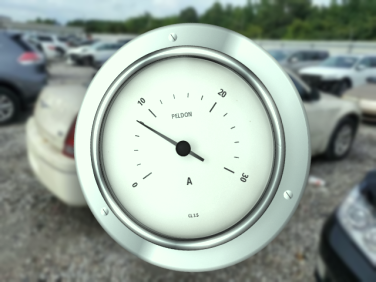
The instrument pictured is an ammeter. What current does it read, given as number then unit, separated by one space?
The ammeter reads 8 A
